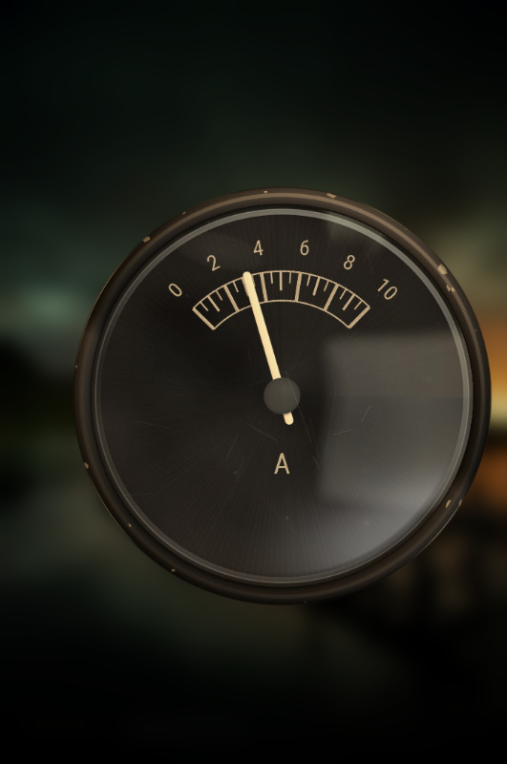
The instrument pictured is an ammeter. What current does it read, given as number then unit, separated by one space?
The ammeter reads 3.25 A
